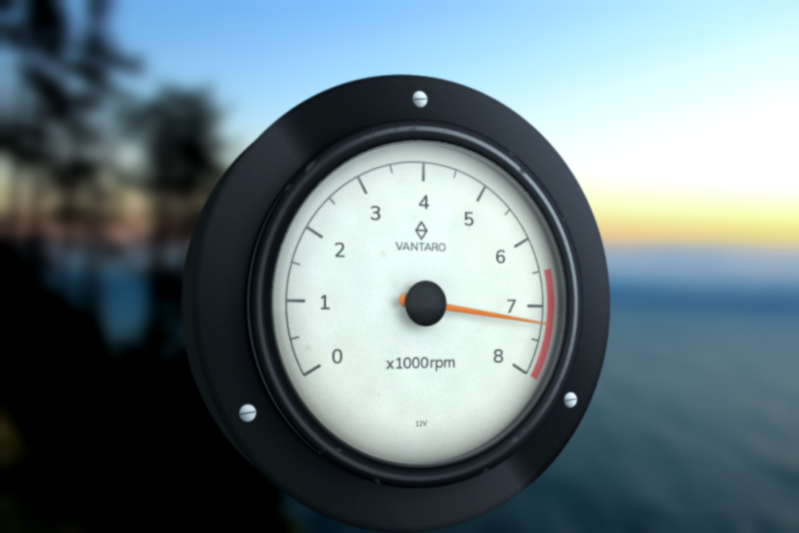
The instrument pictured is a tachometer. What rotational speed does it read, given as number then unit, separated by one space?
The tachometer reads 7250 rpm
